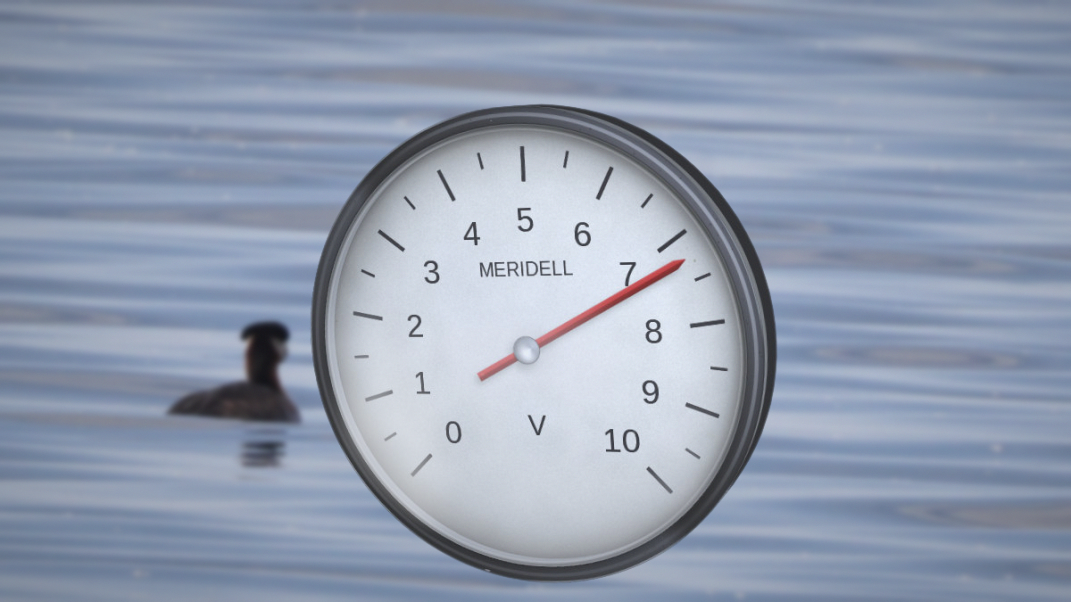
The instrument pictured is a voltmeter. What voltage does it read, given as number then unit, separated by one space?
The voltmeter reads 7.25 V
